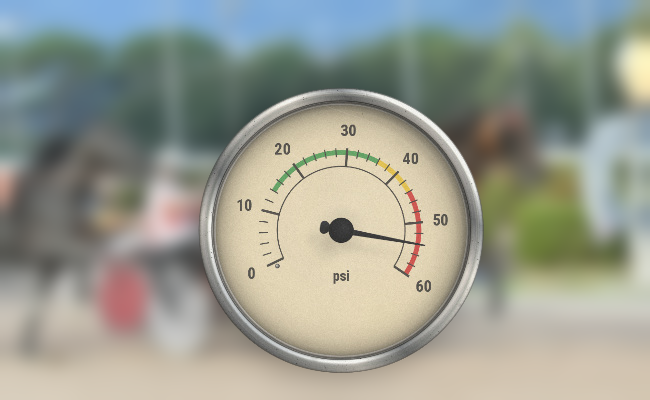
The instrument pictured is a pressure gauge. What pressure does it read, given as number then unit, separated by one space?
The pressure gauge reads 54 psi
